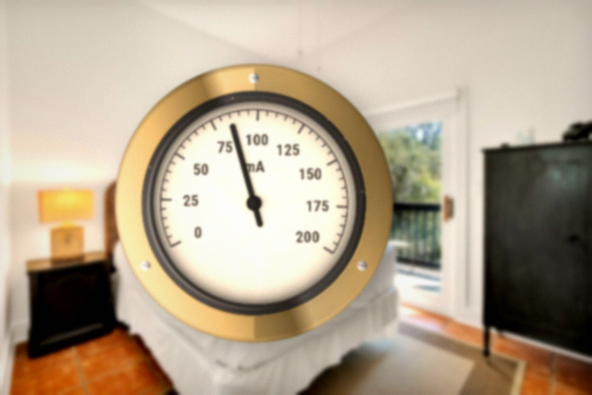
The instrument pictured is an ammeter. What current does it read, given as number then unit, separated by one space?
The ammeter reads 85 mA
